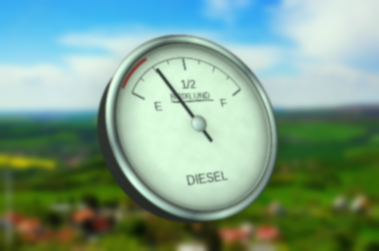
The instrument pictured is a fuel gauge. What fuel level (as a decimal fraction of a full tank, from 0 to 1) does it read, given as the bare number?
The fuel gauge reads 0.25
